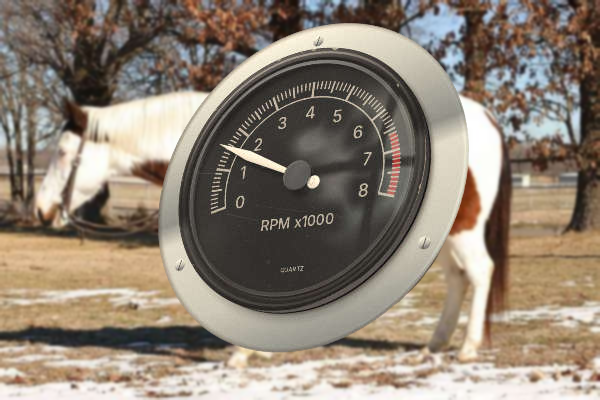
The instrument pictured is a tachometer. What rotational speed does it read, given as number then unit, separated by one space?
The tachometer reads 1500 rpm
